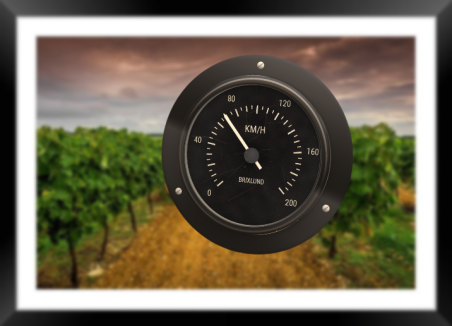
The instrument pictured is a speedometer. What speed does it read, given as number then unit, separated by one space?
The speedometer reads 70 km/h
